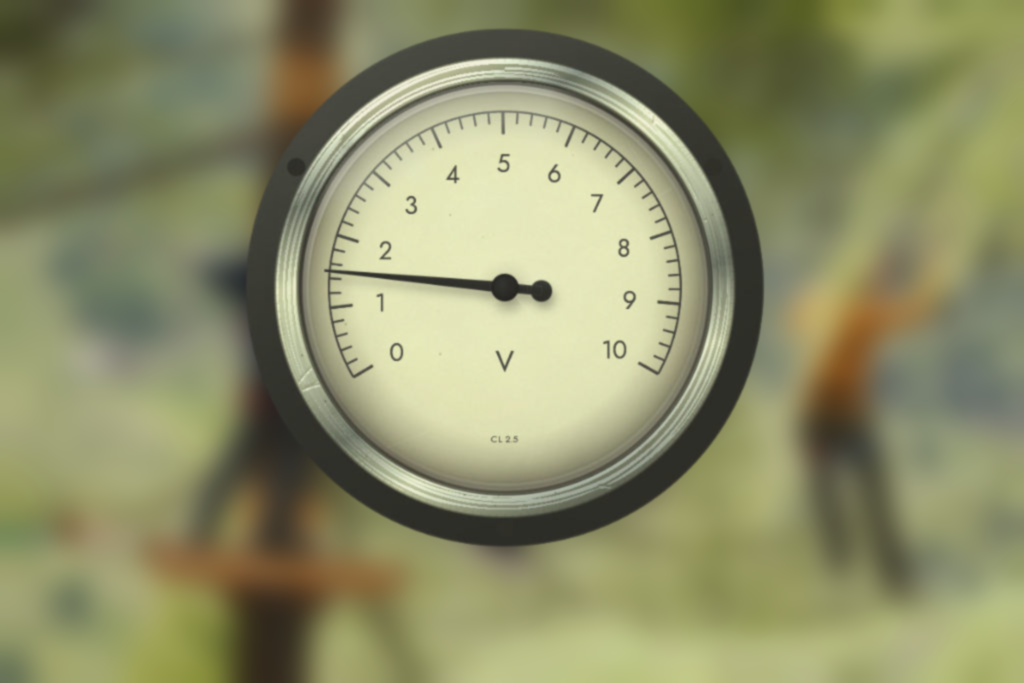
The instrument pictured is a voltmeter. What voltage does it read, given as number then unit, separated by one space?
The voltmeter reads 1.5 V
